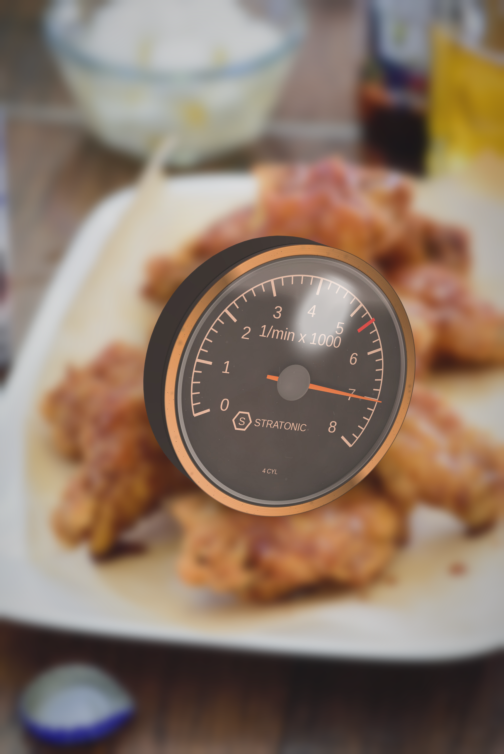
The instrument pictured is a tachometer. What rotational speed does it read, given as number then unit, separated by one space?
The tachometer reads 7000 rpm
